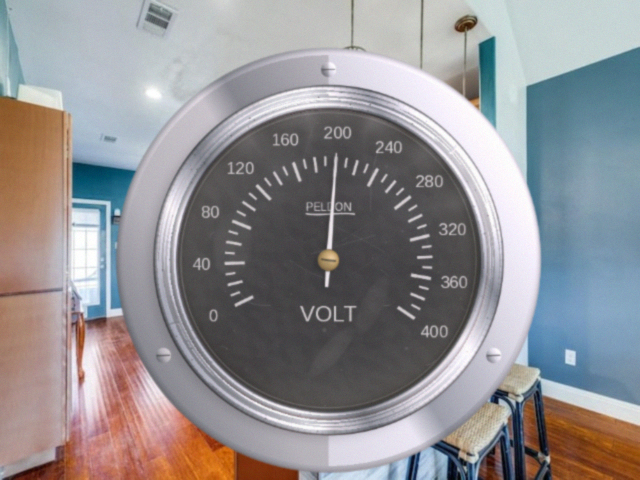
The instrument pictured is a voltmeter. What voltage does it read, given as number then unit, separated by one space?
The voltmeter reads 200 V
